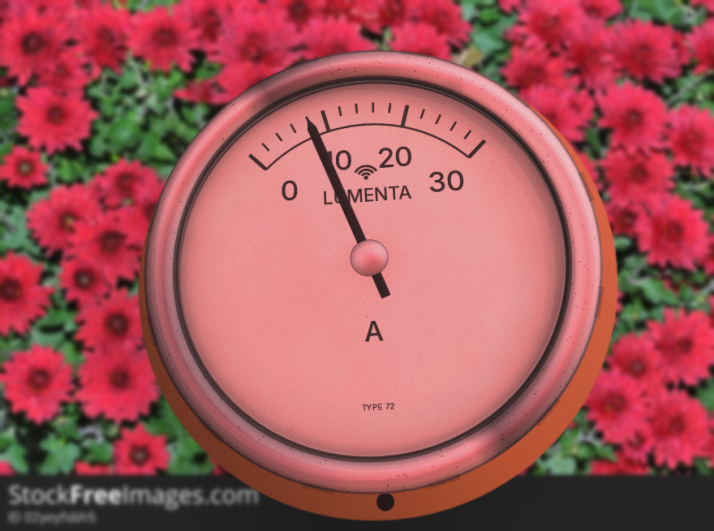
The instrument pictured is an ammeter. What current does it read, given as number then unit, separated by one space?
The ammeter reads 8 A
